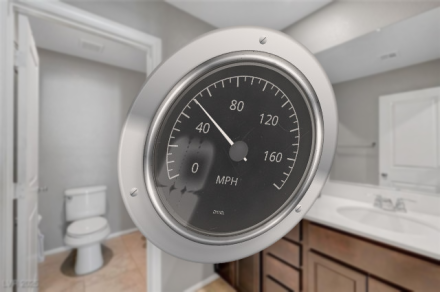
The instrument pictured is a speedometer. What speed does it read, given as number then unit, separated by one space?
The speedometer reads 50 mph
